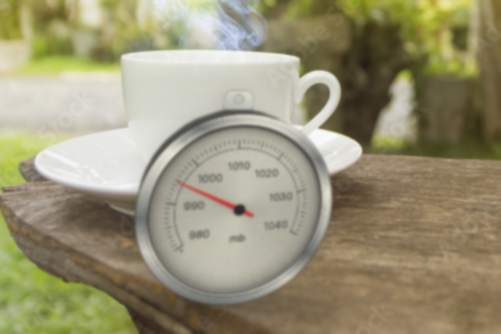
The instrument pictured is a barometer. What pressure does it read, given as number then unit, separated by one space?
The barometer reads 995 mbar
